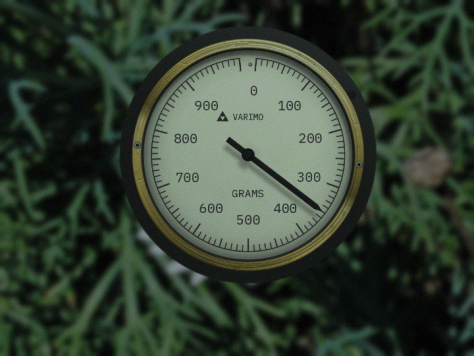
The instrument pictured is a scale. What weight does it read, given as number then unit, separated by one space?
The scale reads 350 g
